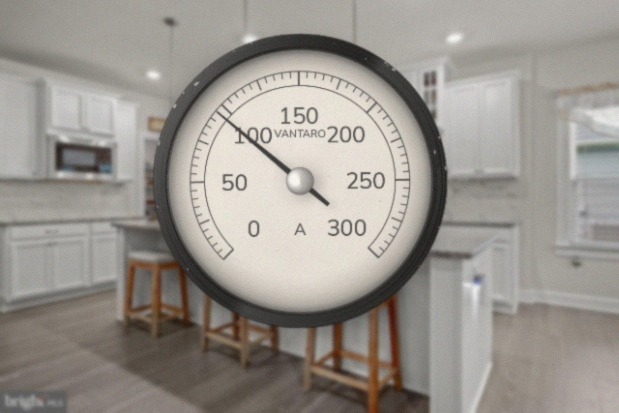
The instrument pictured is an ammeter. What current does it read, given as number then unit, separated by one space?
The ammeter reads 95 A
